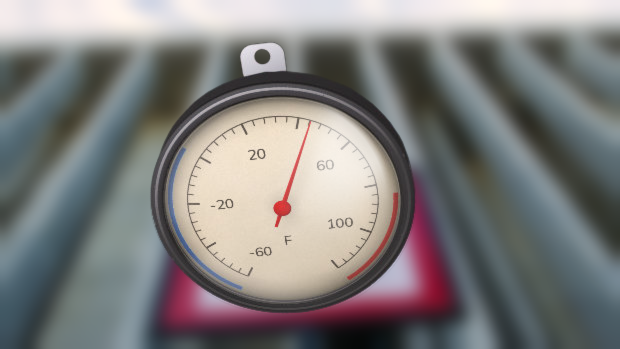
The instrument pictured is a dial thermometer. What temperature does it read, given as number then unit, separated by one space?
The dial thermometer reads 44 °F
